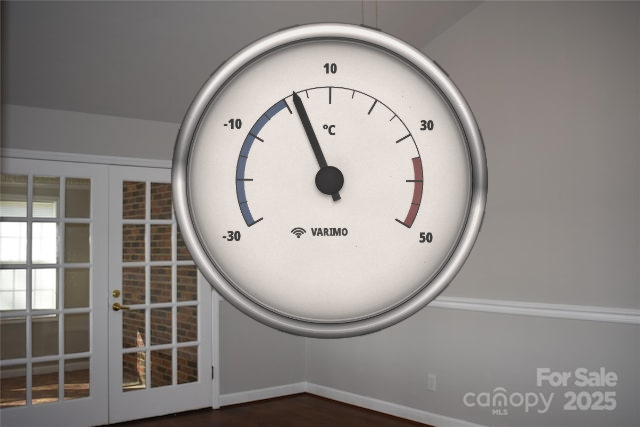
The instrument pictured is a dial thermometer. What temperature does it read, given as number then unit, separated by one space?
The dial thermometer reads 2.5 °C
